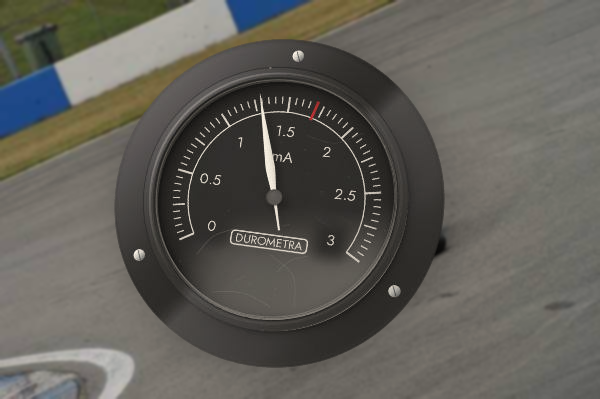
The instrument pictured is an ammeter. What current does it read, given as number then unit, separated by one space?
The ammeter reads 1.3 mA
